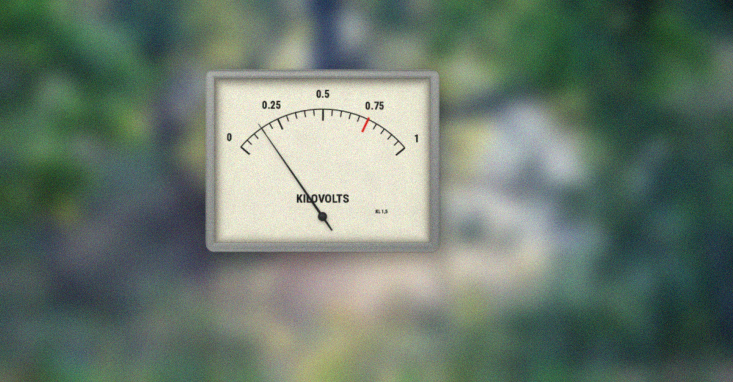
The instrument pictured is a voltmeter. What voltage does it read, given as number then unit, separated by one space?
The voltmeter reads 0.15 kV
